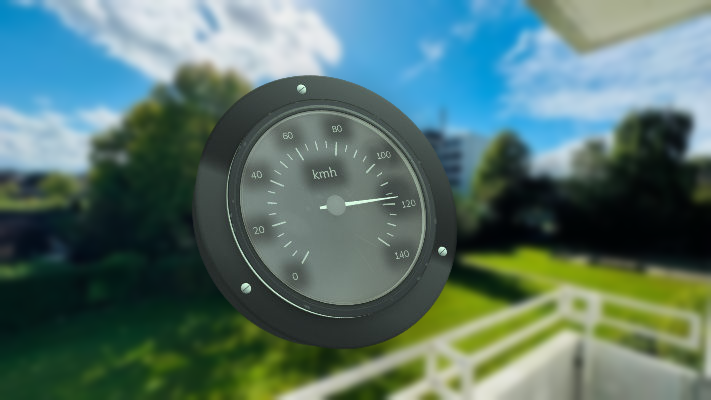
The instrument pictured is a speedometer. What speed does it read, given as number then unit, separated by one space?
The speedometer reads 117.5 km/h
